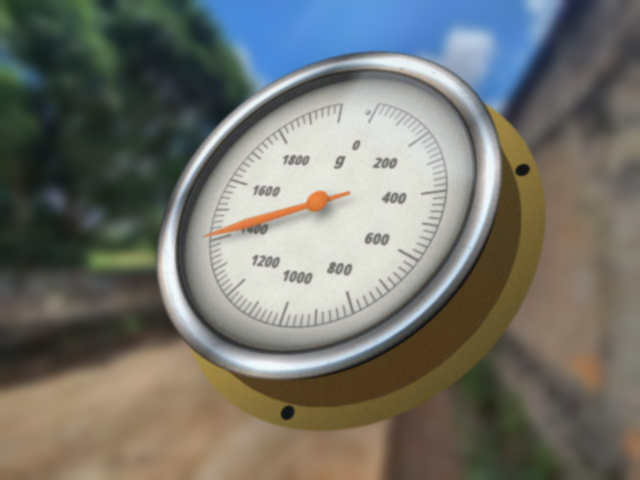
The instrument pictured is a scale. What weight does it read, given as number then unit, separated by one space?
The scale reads 1400 g
